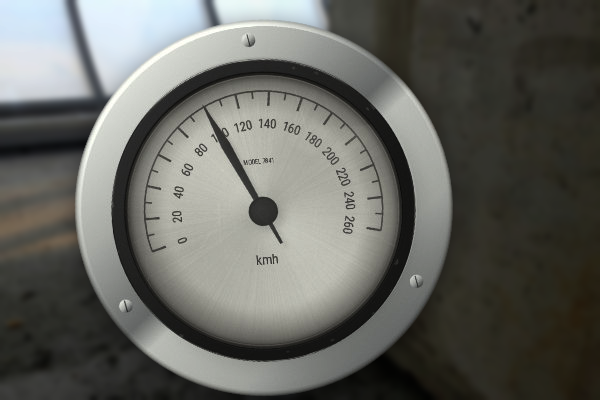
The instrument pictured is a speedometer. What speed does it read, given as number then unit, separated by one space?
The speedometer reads 100 km/h
